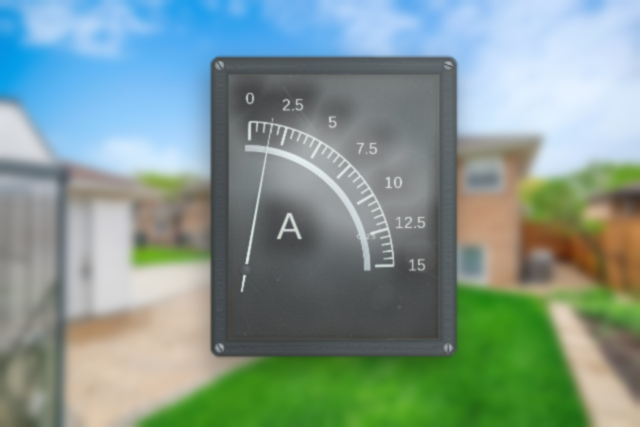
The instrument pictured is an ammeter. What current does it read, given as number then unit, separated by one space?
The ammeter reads 1.5 A
